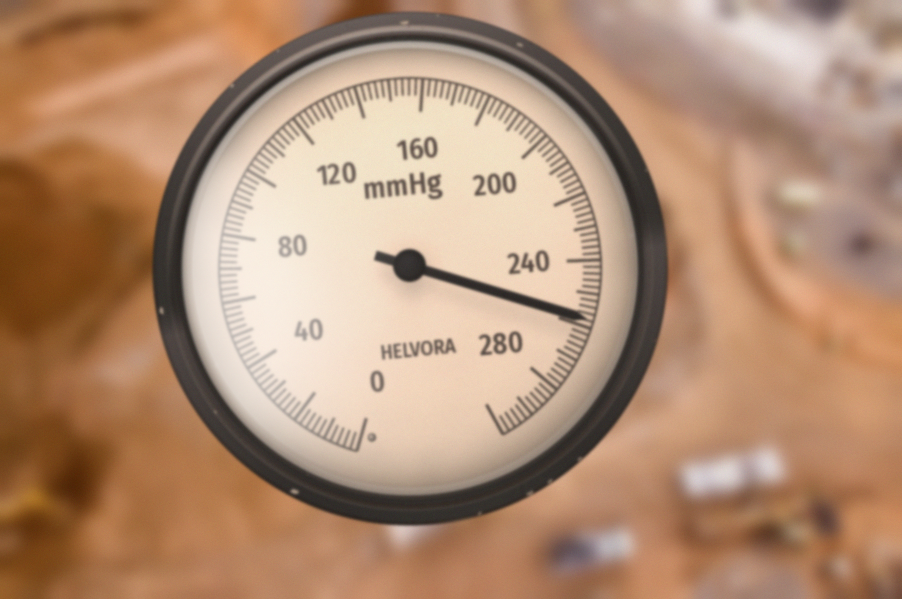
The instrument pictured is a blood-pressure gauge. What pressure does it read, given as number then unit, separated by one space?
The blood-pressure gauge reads 258 mmHg
